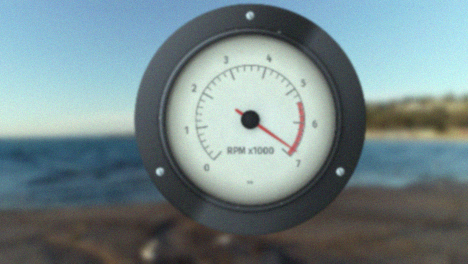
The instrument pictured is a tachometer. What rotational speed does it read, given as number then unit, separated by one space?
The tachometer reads 6800 rpm
